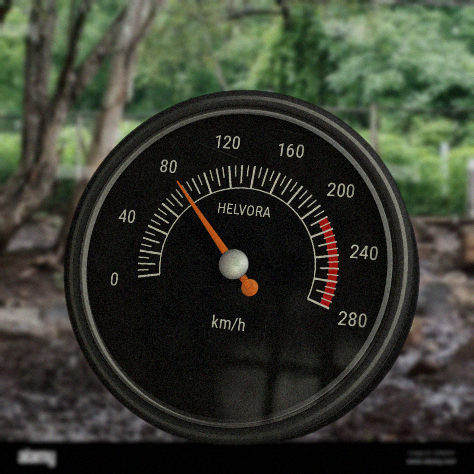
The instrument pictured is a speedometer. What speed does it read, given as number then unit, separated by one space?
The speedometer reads 80 km/h
